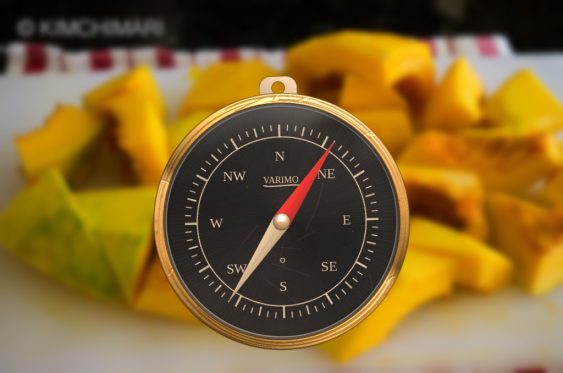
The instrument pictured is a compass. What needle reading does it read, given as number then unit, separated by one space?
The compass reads 35 °
